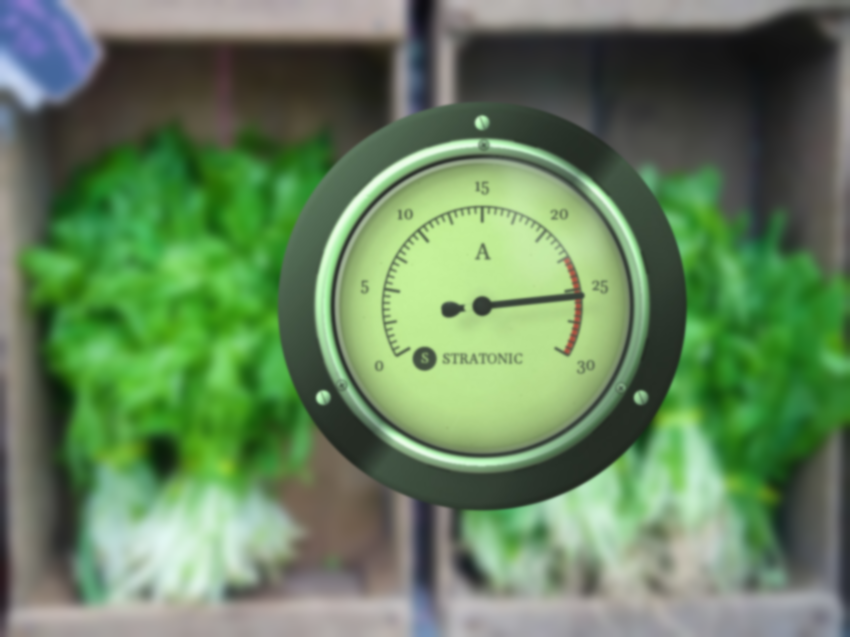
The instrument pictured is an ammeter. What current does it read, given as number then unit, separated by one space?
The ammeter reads 25.5 A
